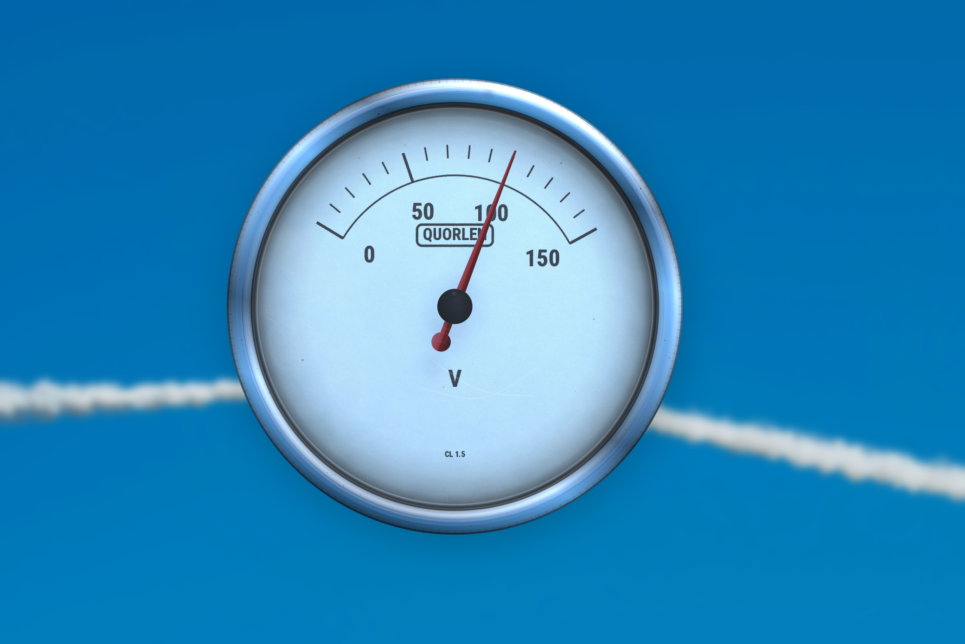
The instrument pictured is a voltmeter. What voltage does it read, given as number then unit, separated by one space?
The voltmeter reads 100 V
